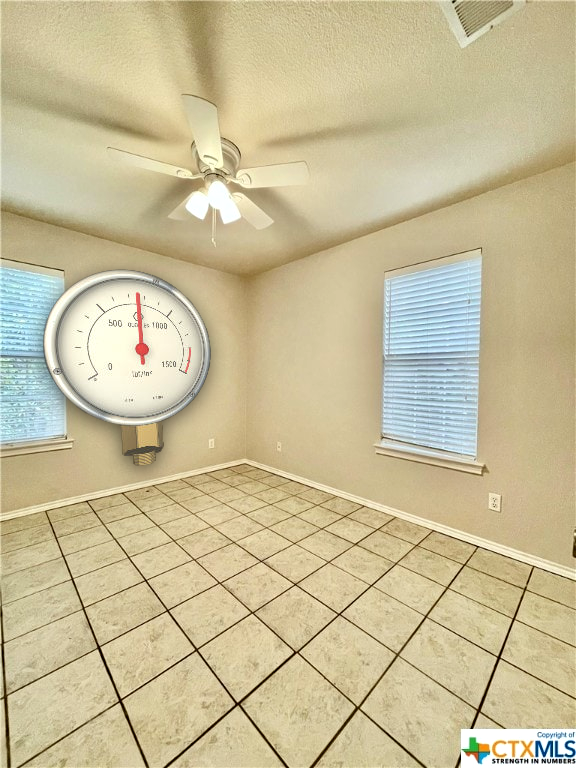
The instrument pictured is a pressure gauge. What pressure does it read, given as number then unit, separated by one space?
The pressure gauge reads 750 psi
